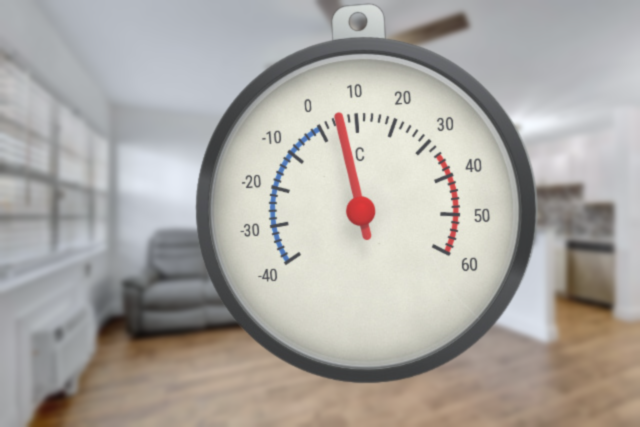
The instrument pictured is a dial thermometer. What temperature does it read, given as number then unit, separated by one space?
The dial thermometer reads 6 °C
